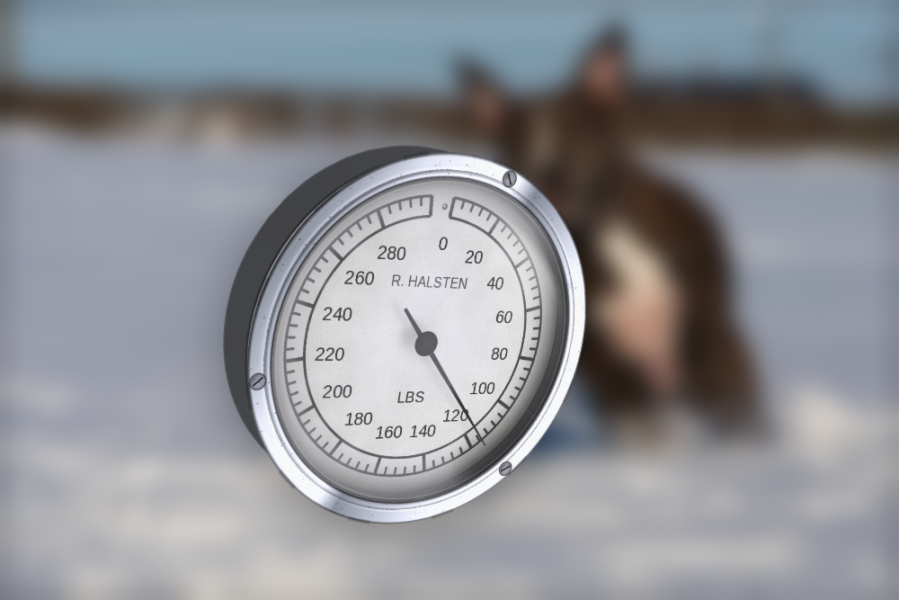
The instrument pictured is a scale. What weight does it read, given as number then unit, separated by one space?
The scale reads 116 lb
